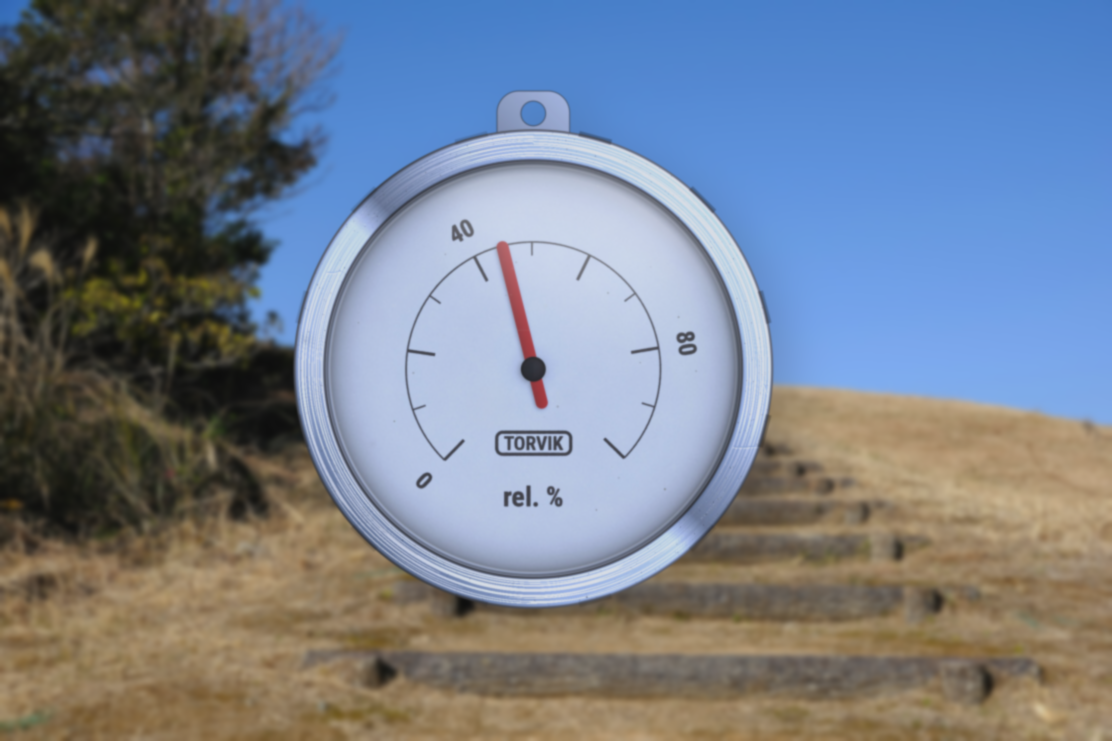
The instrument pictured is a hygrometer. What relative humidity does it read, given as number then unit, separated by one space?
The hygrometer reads 45 %
